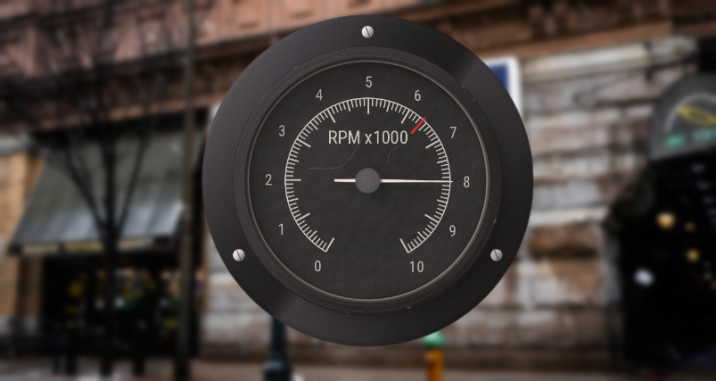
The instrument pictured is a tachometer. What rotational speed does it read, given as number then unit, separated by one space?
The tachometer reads 8000 rpm
